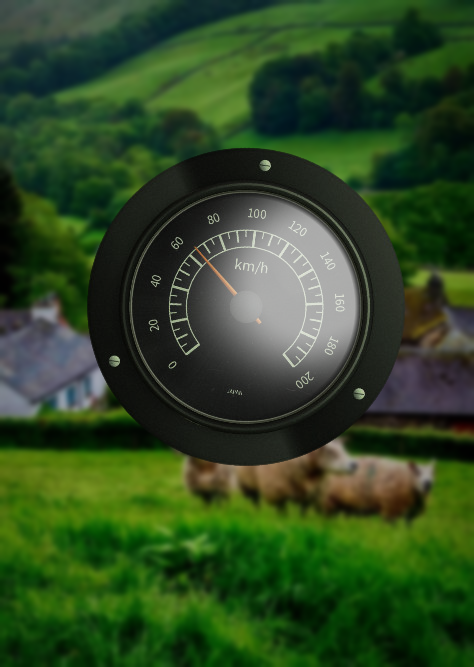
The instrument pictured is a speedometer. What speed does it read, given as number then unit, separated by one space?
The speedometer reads 65 km/h
